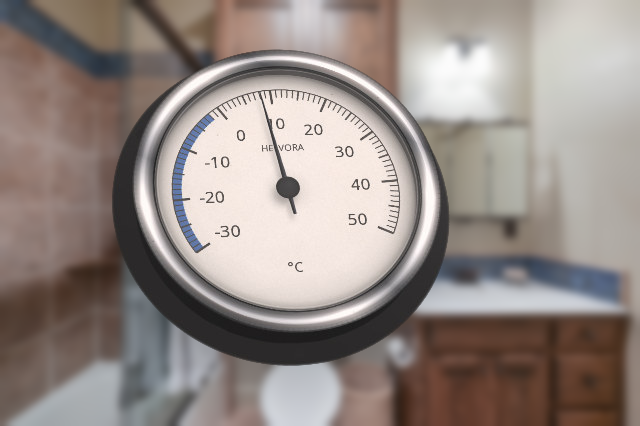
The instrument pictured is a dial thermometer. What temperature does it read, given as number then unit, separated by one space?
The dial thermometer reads 8 °C
